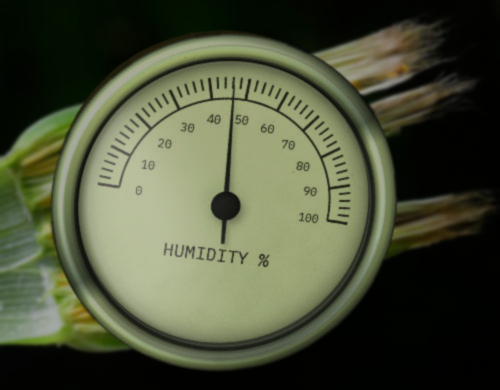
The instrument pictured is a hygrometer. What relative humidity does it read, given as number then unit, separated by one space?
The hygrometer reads 46 %
